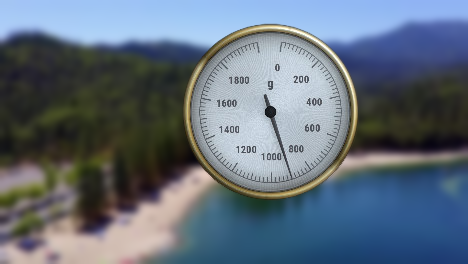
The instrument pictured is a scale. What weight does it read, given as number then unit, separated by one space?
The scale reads 900 g
